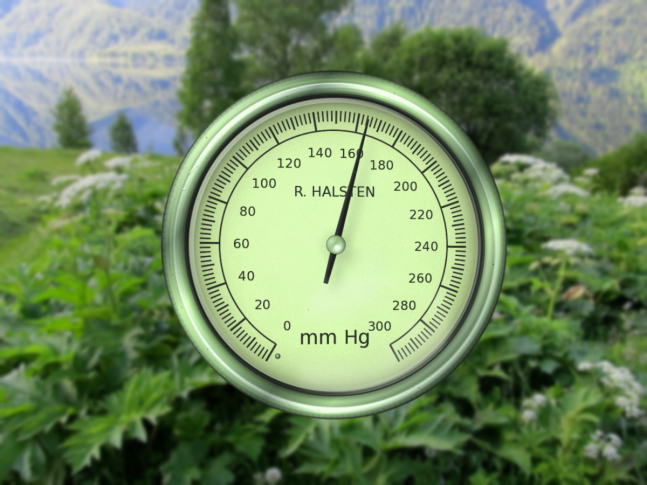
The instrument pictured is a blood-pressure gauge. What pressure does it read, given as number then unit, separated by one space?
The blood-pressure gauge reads 164 mmHg
